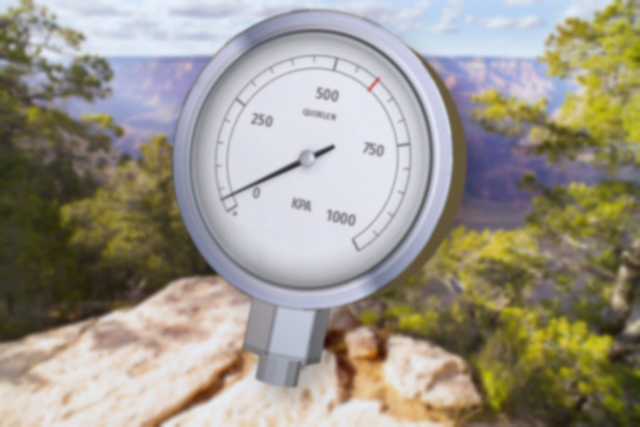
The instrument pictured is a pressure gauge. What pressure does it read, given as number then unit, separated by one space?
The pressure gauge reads 25 kPa
